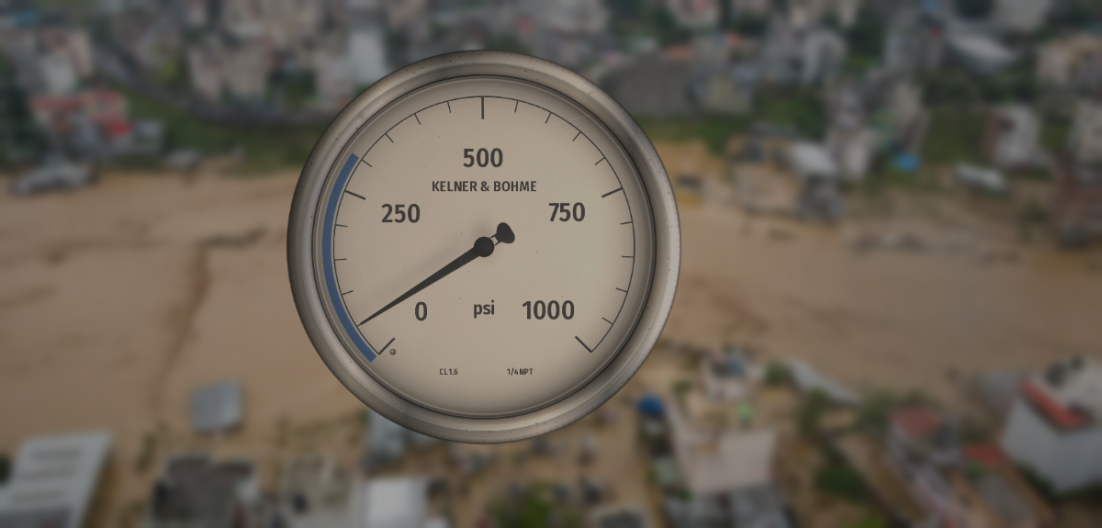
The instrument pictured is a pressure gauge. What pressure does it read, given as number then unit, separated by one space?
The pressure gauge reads 50 psi
